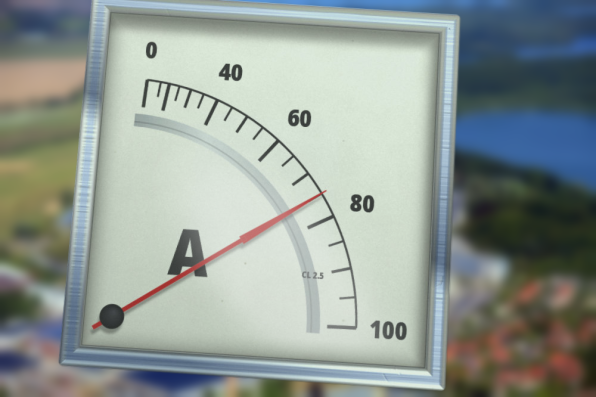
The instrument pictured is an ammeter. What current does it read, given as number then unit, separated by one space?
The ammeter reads 75 A
